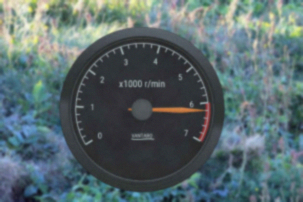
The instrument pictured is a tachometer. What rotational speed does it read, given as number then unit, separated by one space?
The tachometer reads 6200 rpm
